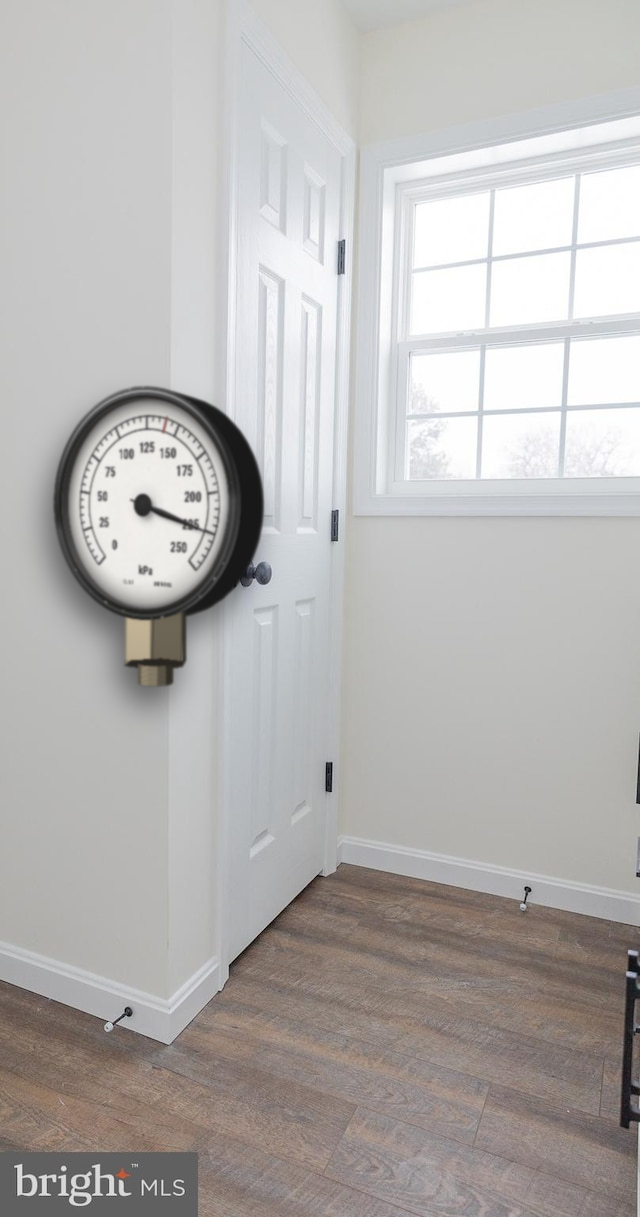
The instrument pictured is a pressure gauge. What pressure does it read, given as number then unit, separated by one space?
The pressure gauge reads 225 kPa
